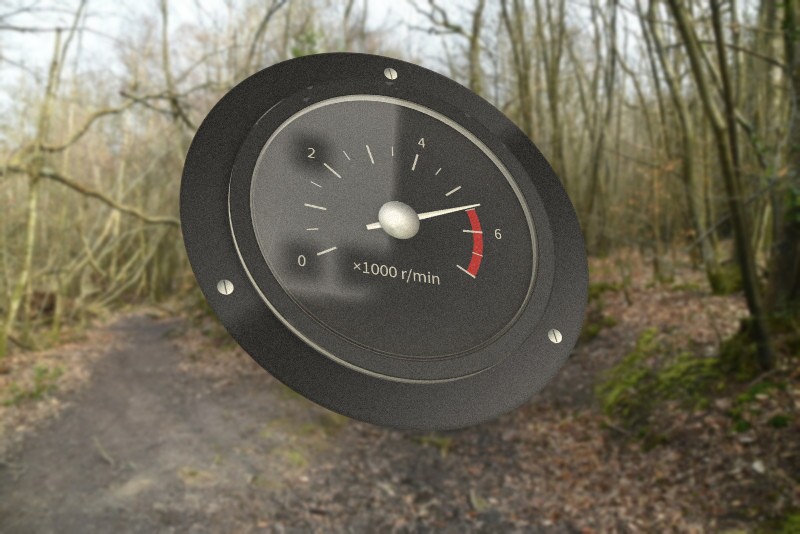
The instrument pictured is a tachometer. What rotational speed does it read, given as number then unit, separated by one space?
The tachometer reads 5500 rpm
